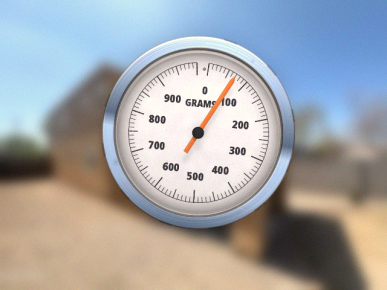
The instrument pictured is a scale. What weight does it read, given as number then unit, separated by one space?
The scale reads 70 g
